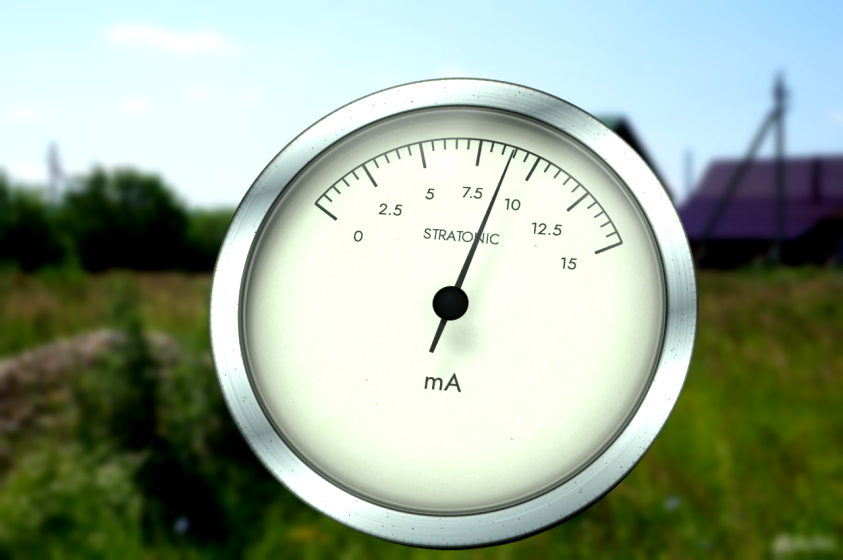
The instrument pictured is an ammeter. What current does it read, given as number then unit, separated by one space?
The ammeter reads 9 mA
